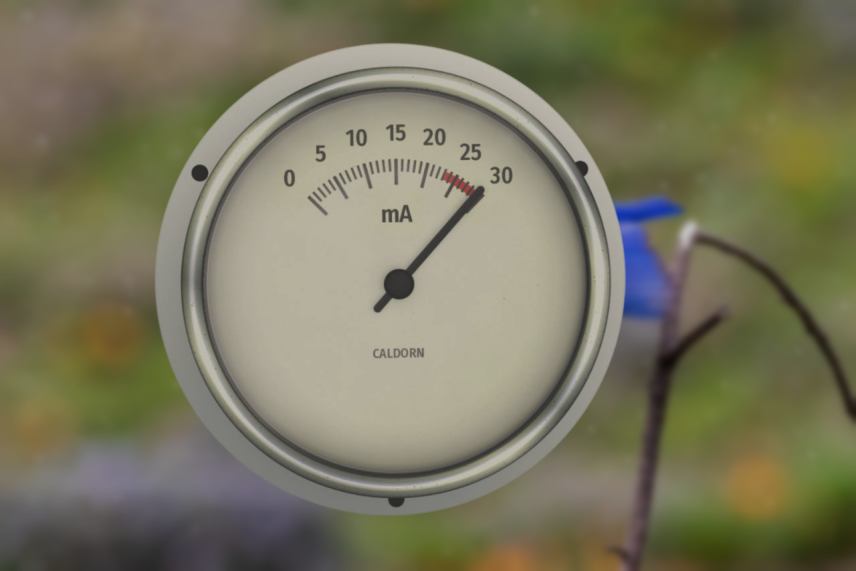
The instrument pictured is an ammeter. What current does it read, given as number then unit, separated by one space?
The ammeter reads 29 mA
